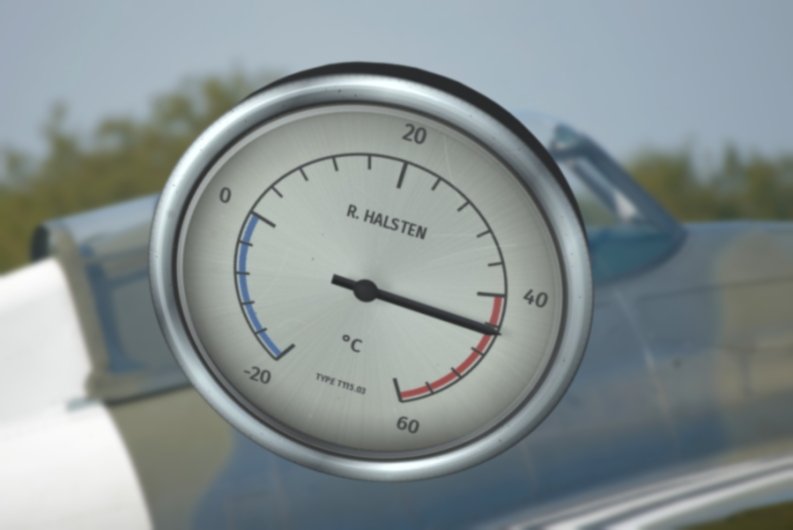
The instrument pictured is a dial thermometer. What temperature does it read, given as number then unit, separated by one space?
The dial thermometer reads 44 °C
